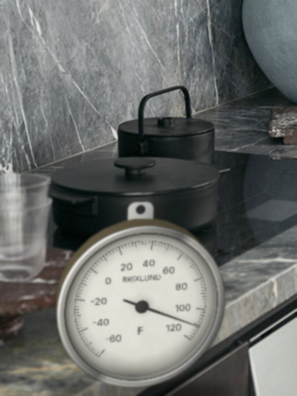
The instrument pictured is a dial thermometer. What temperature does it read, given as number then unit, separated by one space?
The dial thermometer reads 110 °F
